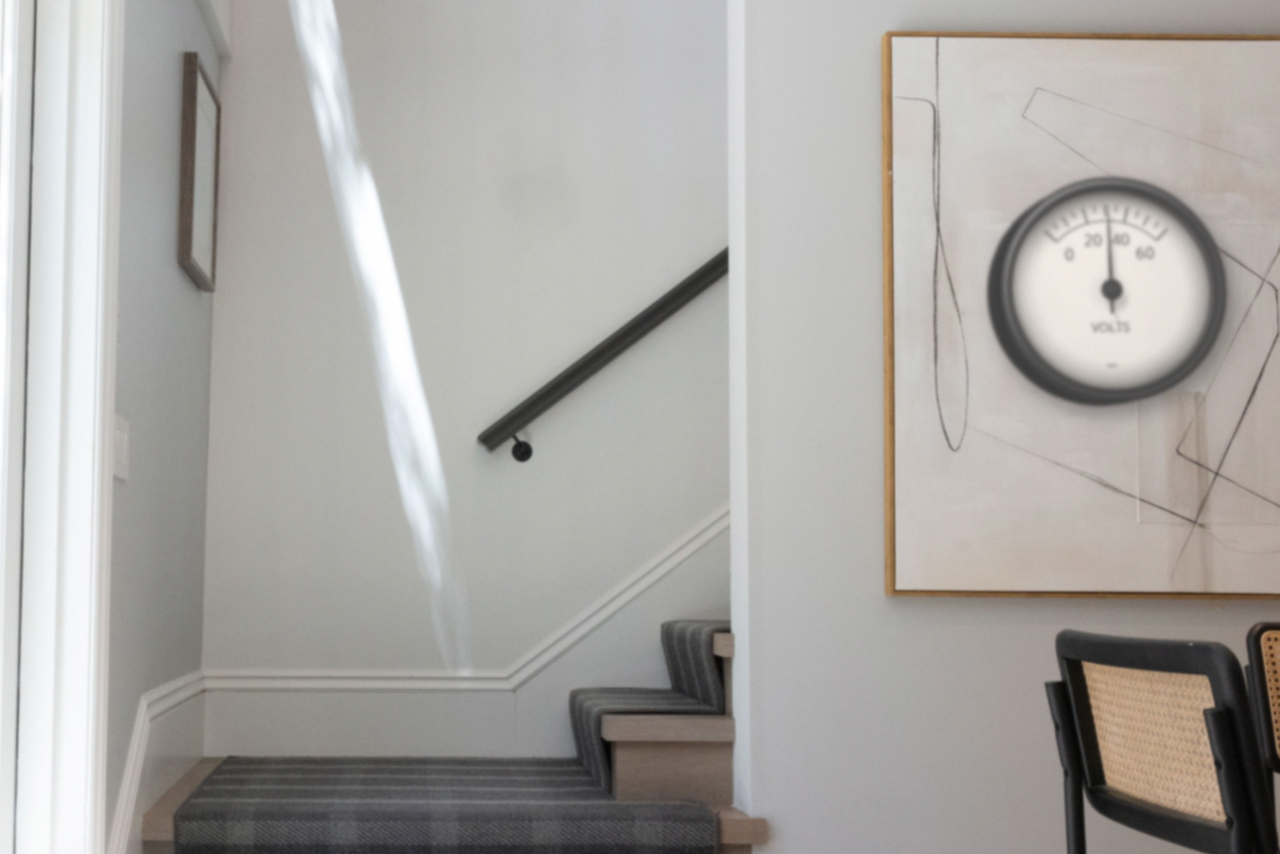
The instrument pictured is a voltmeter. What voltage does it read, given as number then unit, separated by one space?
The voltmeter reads 30 V
